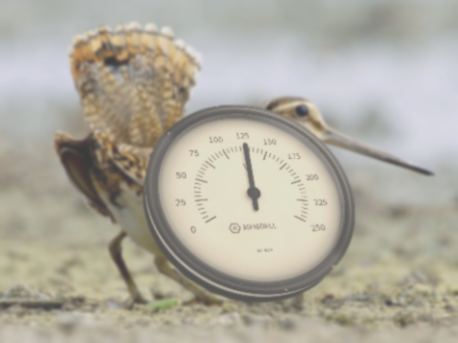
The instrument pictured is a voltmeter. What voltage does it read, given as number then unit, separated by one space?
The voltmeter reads 125 V
